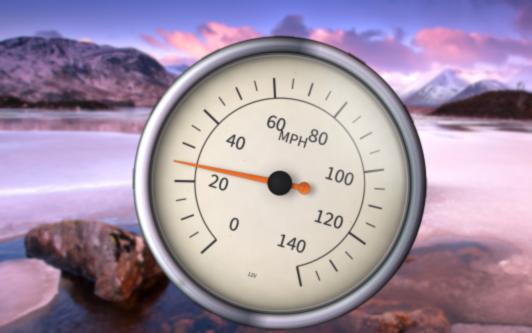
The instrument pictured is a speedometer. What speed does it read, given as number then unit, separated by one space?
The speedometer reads 25 mph
